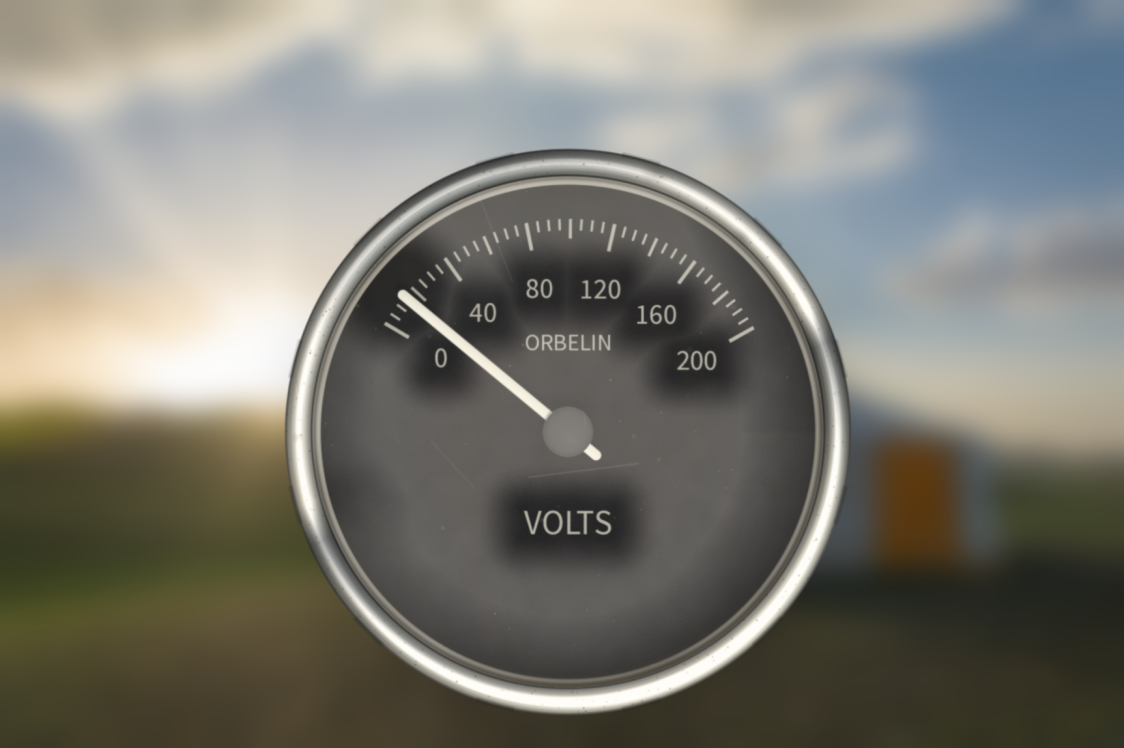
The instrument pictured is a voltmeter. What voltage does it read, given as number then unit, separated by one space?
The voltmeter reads 15 V
